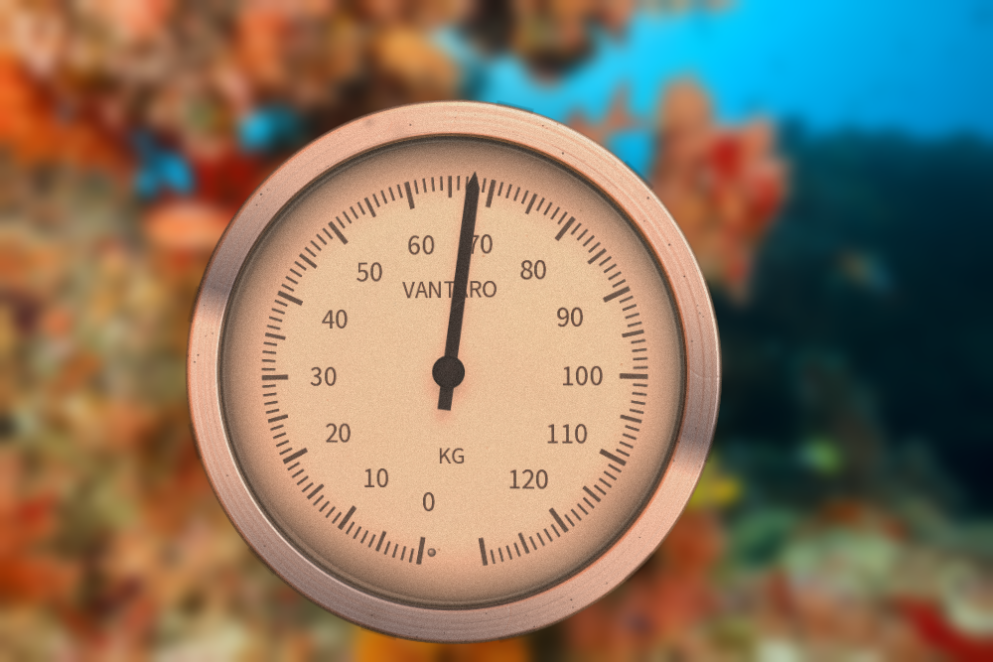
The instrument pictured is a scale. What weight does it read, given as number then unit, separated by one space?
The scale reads 68 kg
